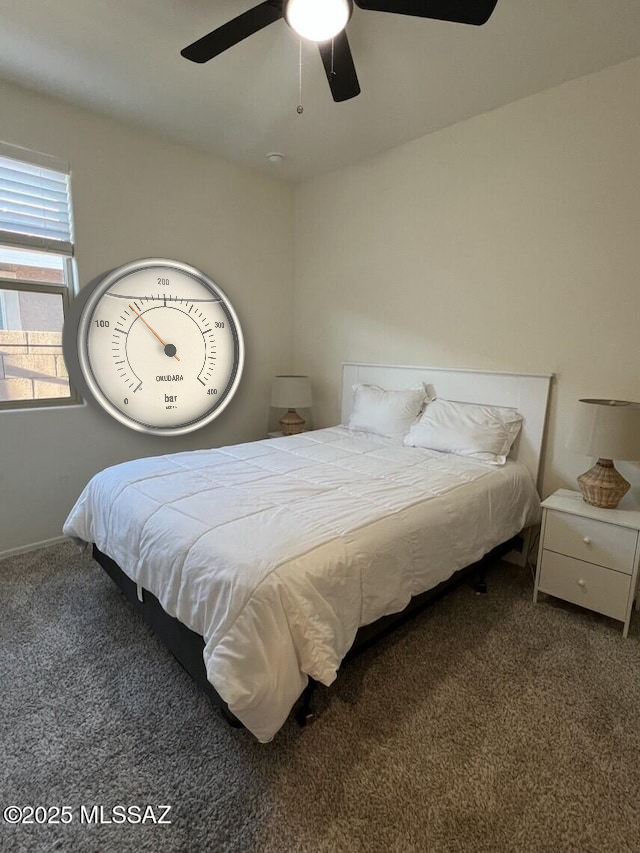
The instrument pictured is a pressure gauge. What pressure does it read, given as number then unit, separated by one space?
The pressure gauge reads 140 bar
